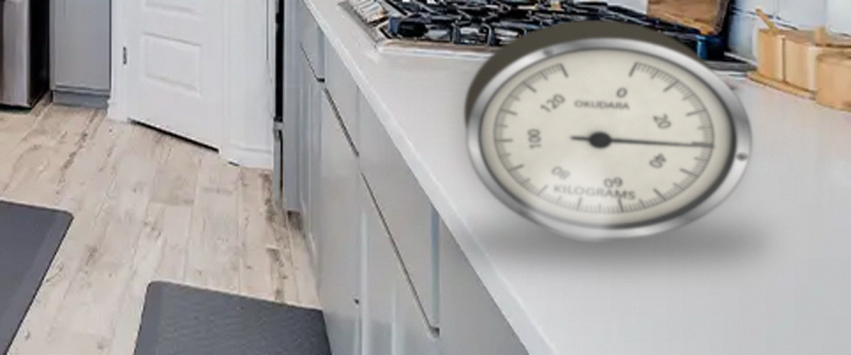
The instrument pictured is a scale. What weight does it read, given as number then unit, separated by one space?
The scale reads 30 kg
